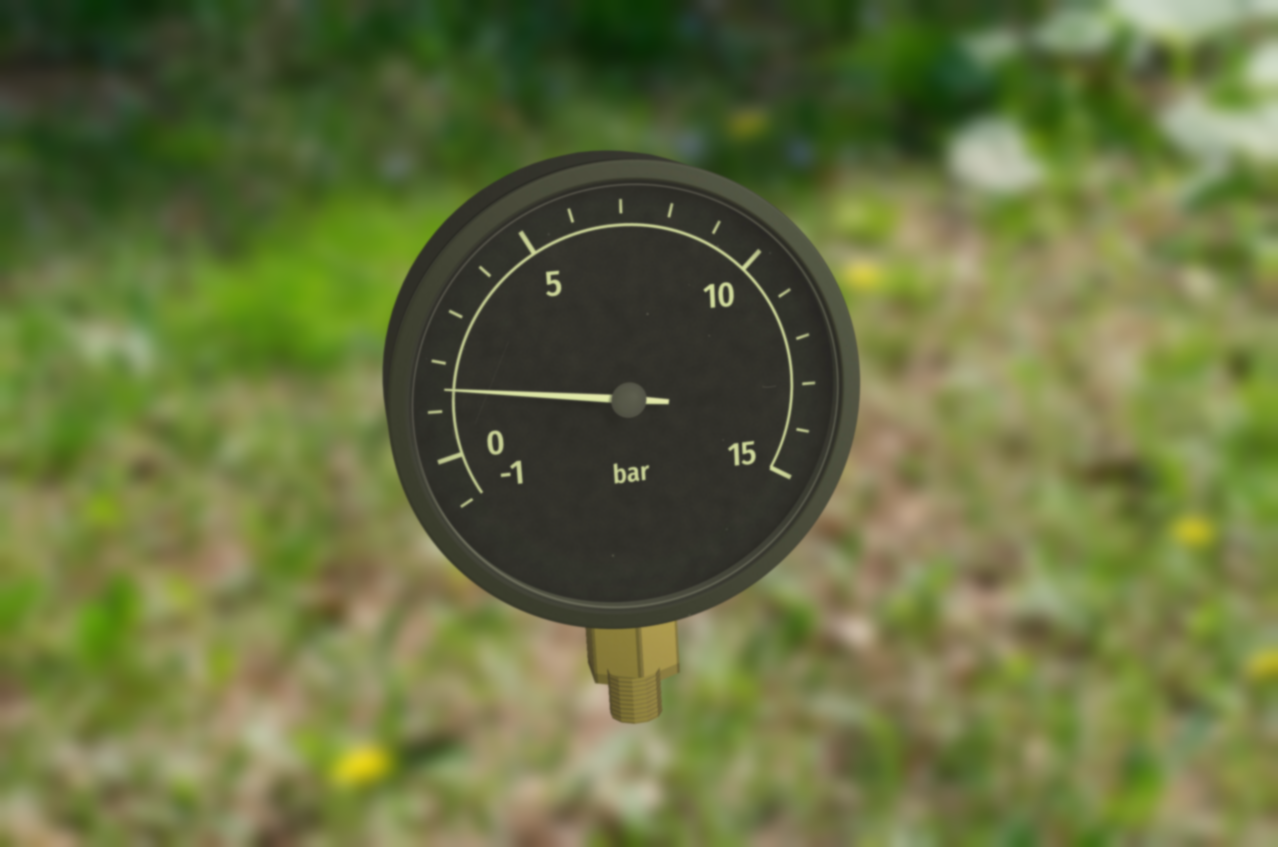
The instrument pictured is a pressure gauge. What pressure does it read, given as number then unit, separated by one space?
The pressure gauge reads 1.5 bar
